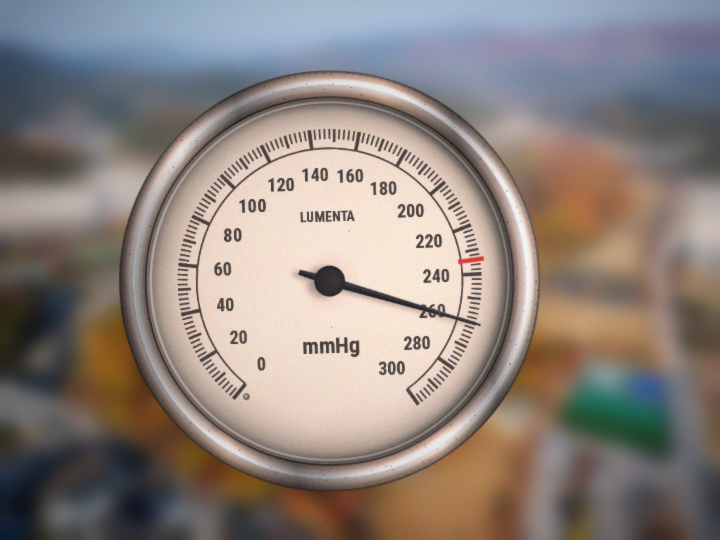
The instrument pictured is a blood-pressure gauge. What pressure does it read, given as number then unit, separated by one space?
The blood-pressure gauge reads 260 mmHg
